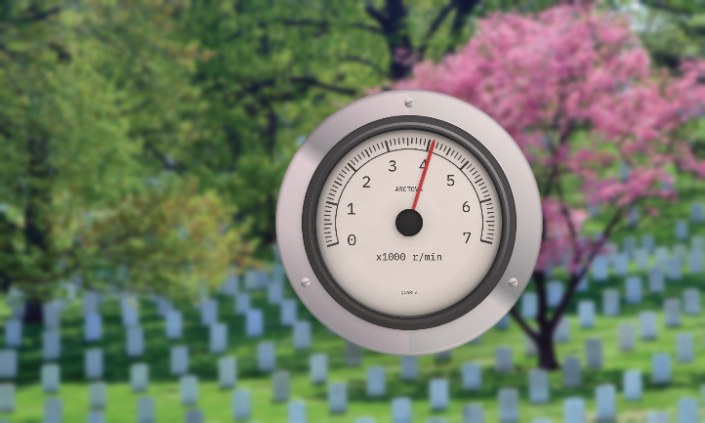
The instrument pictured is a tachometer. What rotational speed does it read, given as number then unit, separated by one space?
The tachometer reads 4100 rpm
